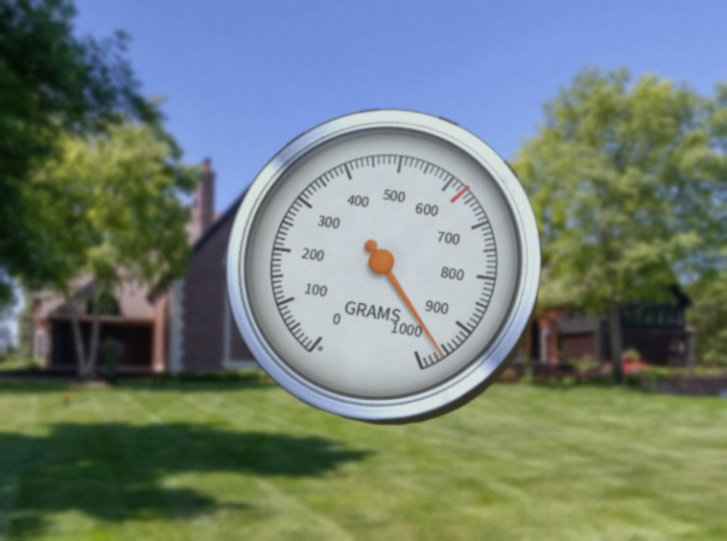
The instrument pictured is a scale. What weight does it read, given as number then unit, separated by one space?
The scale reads 960 g
